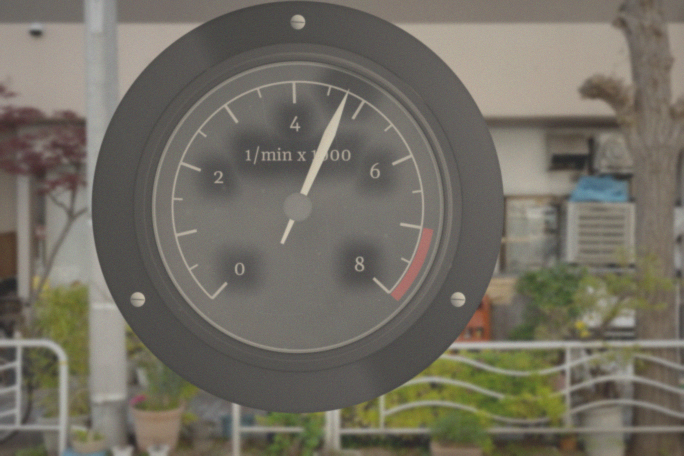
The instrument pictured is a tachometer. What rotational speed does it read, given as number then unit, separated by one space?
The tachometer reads 4750 rpm
